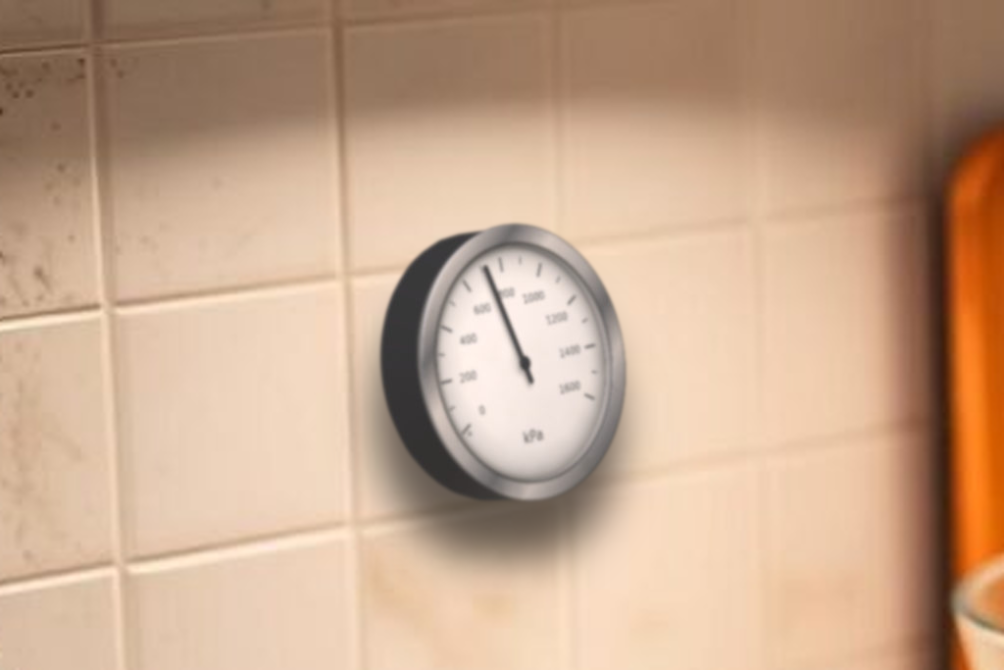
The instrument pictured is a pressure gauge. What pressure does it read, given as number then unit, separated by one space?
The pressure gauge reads 700 kPa
